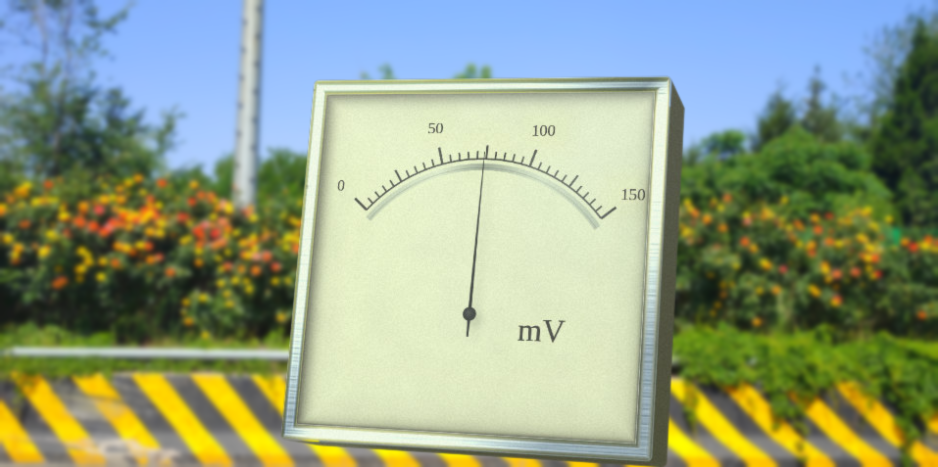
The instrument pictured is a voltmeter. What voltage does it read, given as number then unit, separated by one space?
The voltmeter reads 75 mV
